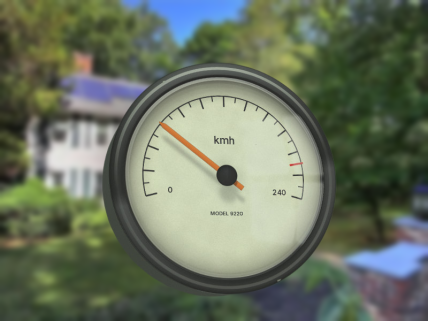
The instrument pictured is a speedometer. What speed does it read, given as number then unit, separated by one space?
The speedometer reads 60 km/h
